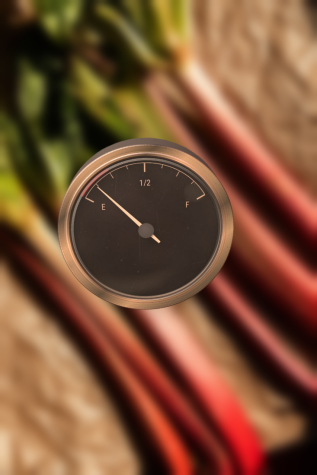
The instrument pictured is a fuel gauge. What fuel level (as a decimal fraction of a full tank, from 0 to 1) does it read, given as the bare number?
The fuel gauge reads 0.125
